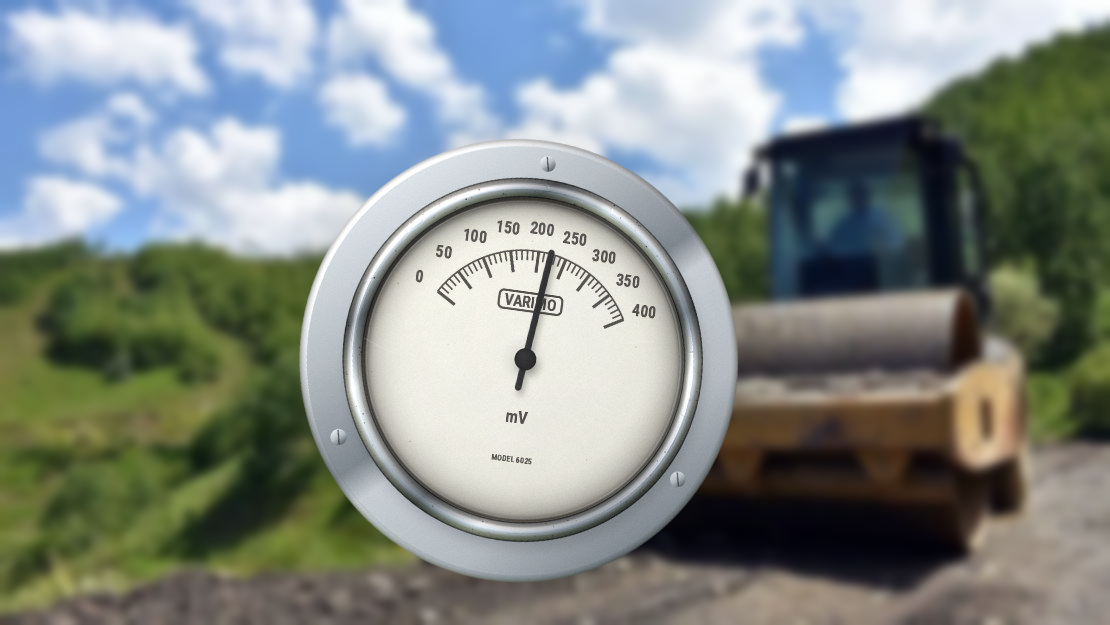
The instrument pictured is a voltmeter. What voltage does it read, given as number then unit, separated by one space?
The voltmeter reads 220 mV
